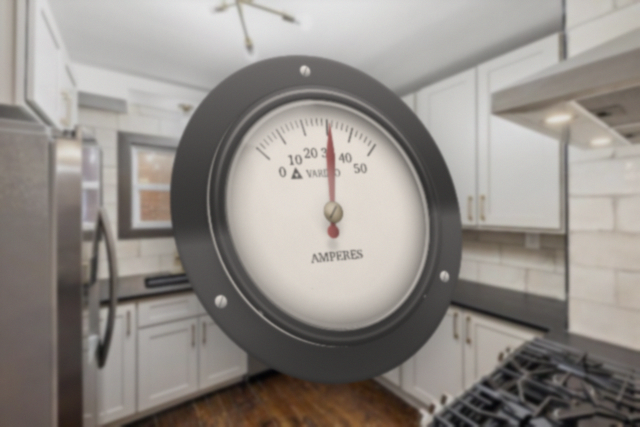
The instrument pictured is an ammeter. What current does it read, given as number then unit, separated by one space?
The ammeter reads 30 A
